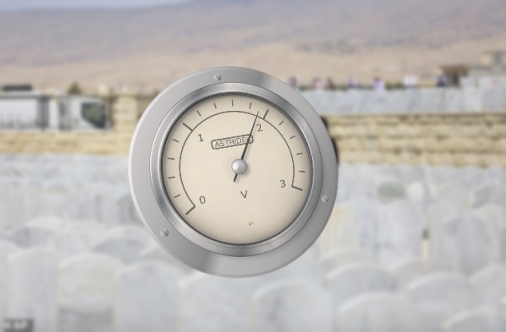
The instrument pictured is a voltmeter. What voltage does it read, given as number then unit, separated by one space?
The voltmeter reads 1.9 V
